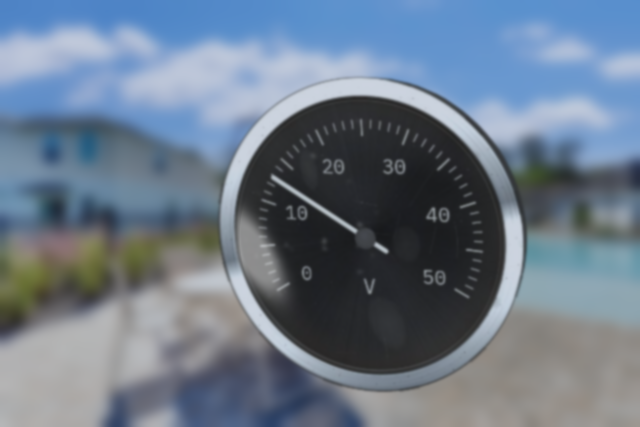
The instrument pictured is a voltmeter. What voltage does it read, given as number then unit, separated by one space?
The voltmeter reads 13 V
